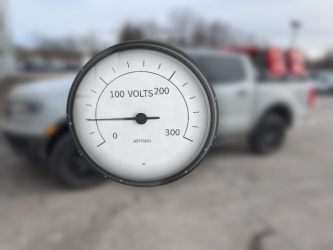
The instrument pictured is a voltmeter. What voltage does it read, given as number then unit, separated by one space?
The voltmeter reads 40 V
